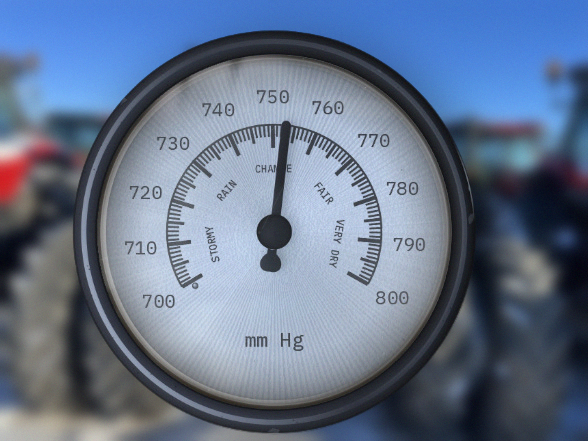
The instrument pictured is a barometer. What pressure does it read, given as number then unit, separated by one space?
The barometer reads 753 mmHg
